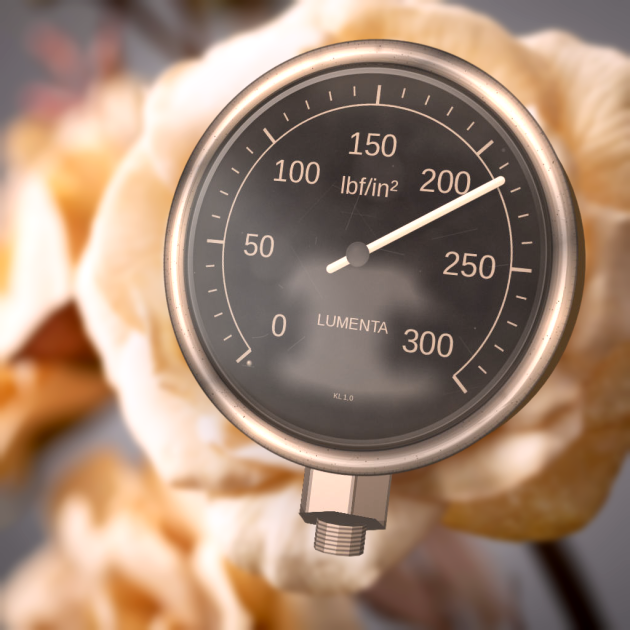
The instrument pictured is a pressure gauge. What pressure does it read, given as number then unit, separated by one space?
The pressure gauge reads 215 psi
